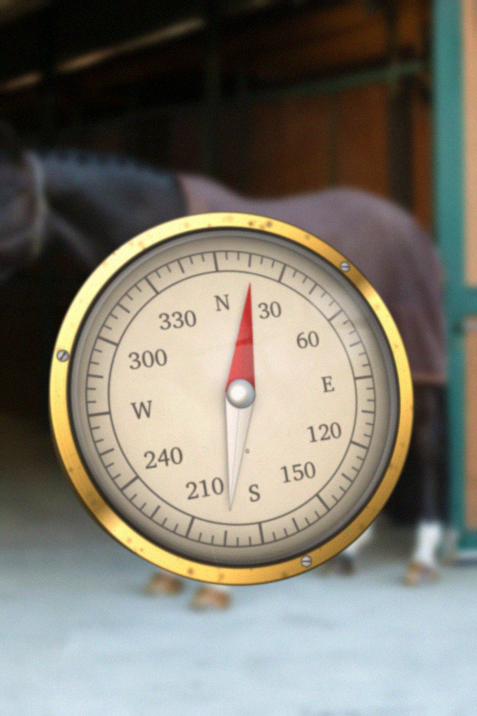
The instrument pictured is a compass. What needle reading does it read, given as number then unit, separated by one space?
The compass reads 15 °
